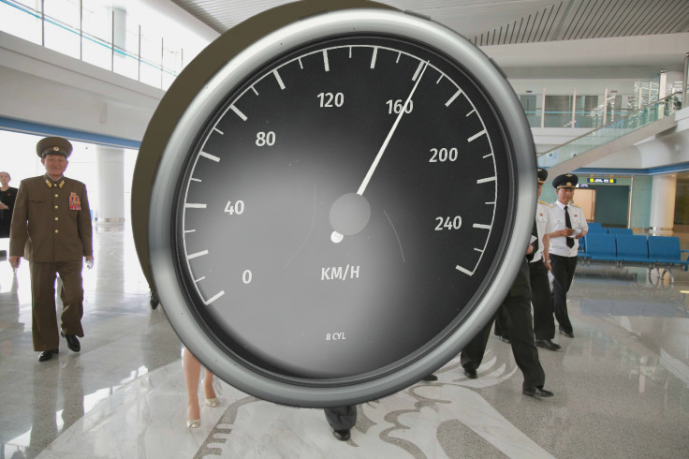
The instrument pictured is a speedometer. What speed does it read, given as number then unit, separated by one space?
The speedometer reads 160 km/h
